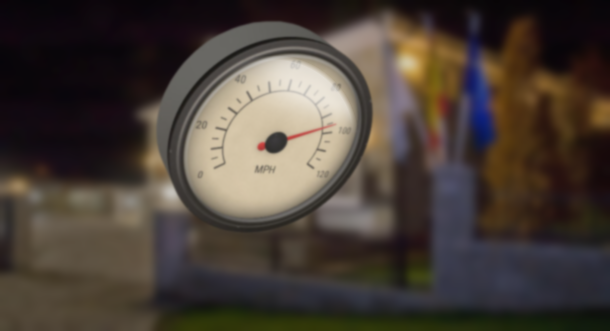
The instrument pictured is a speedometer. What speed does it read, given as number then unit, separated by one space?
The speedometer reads 95 mph
